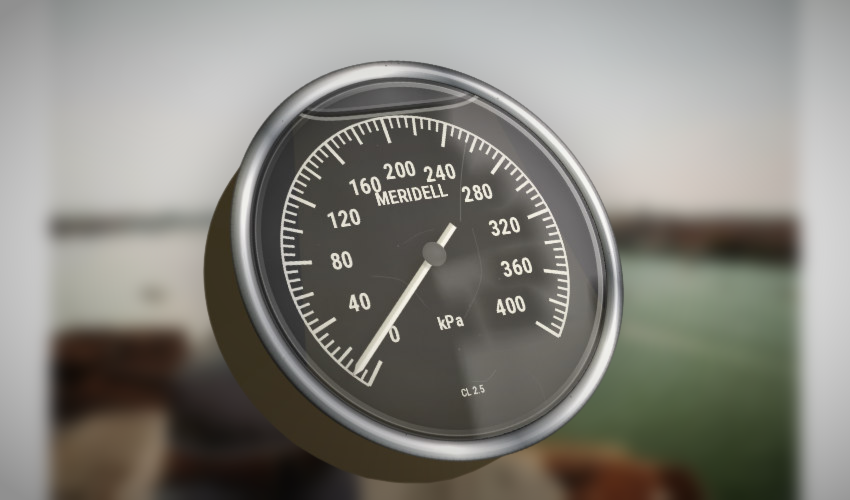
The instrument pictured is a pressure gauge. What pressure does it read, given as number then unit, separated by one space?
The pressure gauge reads 10 kPa
